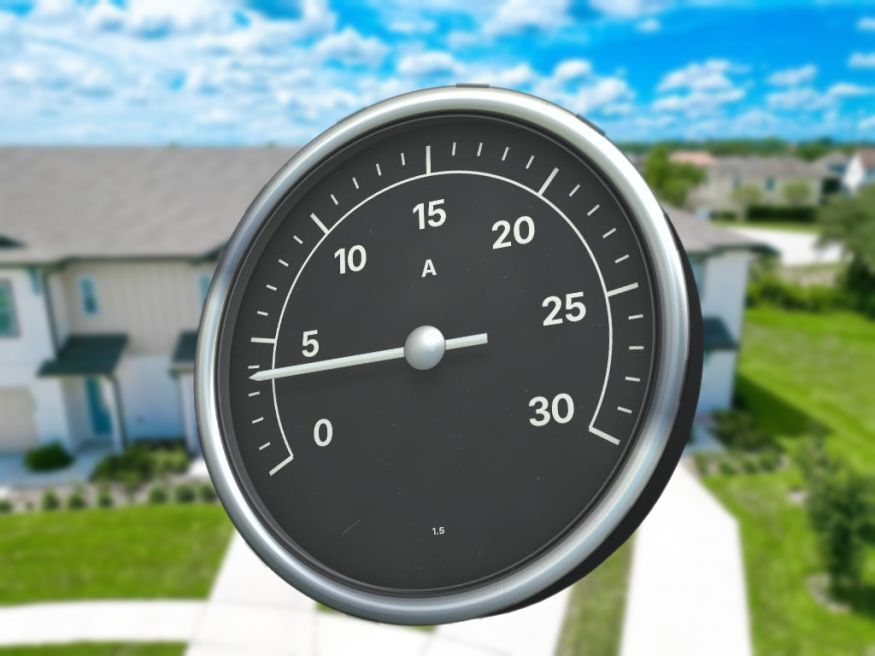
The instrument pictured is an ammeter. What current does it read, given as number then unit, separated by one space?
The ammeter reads 3.5 A
